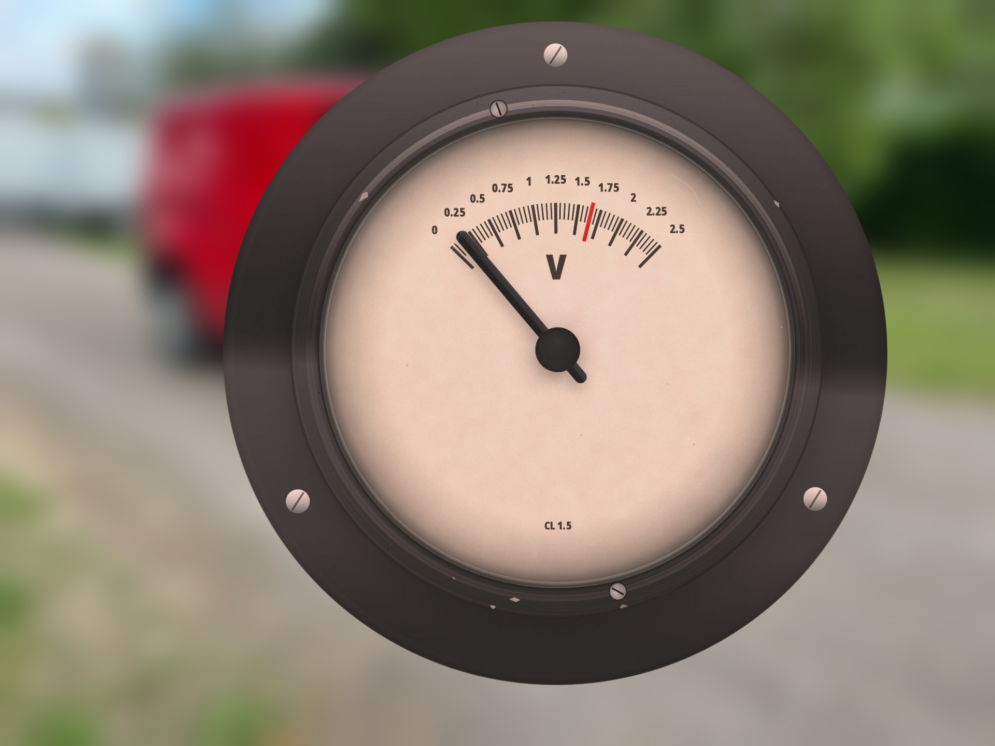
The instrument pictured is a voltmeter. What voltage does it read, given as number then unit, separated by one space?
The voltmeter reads 0.15 V
